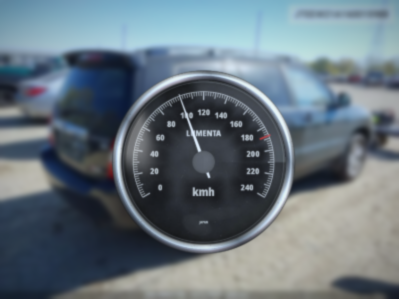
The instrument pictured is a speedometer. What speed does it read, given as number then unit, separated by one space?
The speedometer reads 100 km/h
